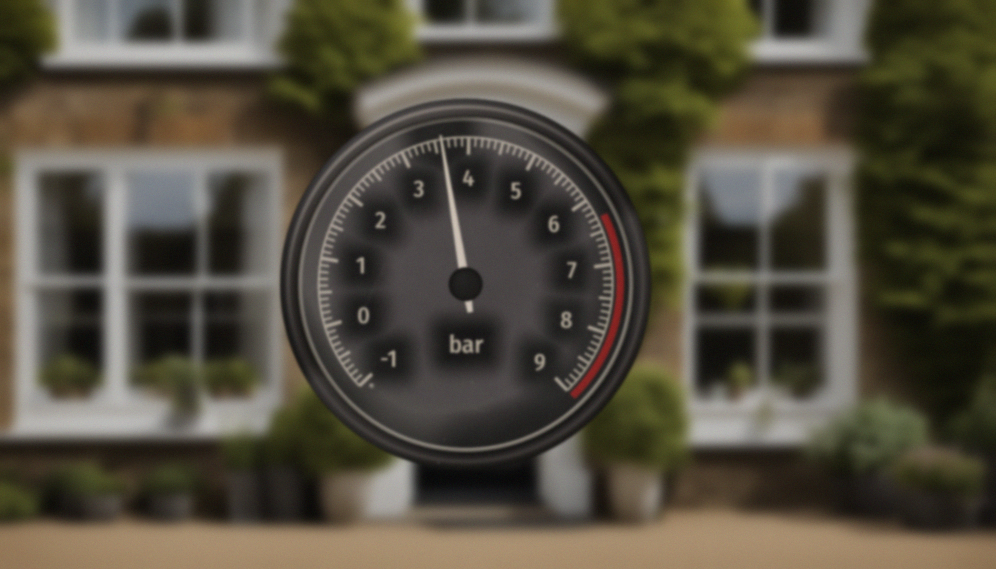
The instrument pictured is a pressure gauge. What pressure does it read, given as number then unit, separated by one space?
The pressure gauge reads 3.6 bar
